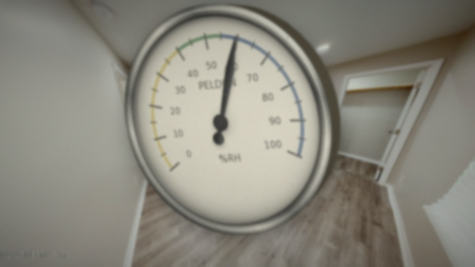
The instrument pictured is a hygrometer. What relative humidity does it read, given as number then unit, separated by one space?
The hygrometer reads 60 %
